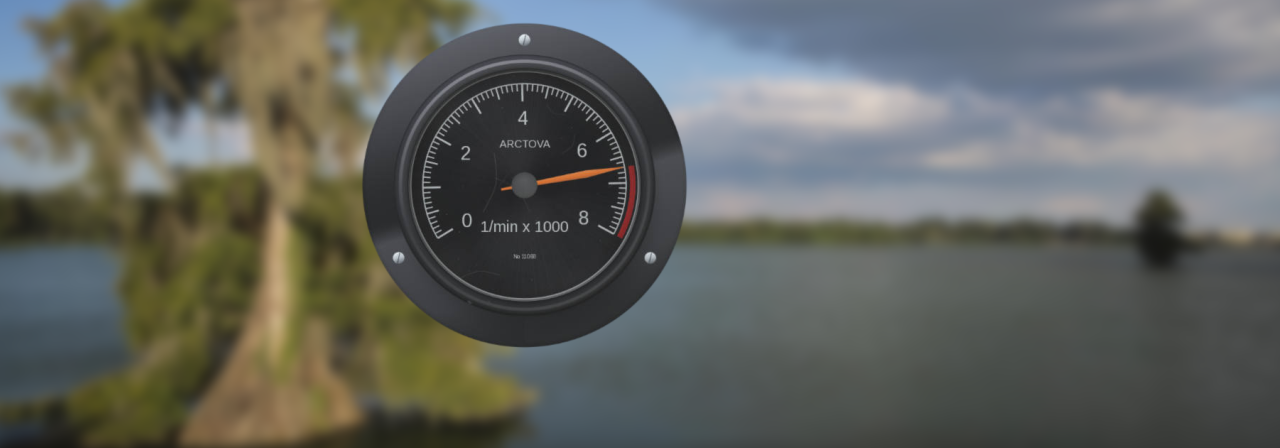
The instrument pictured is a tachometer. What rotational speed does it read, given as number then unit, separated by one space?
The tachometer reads 6700 rpm
